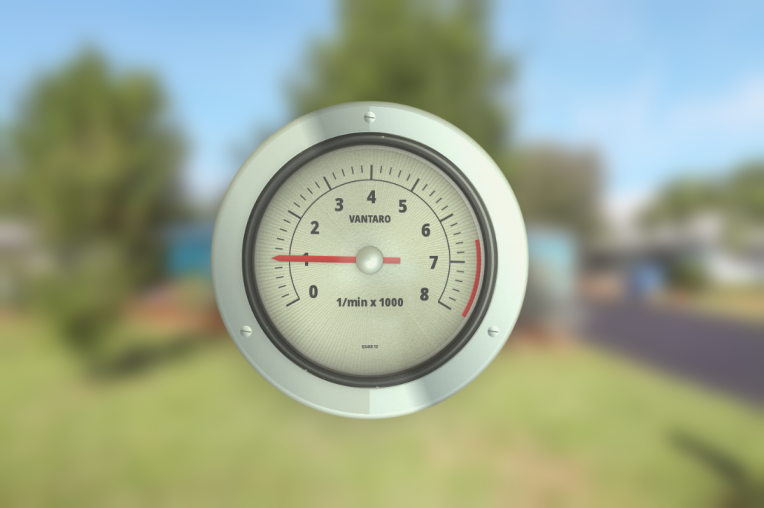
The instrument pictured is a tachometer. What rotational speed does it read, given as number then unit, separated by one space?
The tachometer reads 1000 rpm
